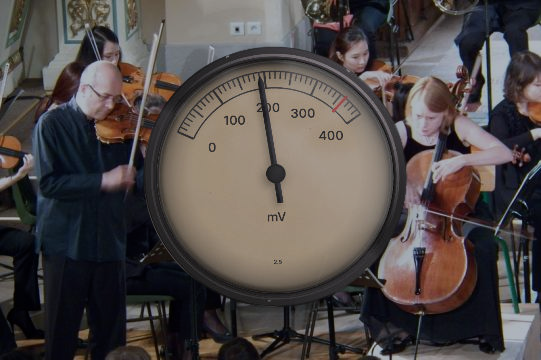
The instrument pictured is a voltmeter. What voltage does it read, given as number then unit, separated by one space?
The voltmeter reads 190 mV
